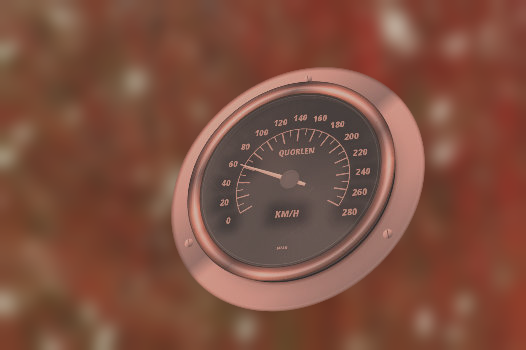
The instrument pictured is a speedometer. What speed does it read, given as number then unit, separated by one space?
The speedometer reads 60 km/h
